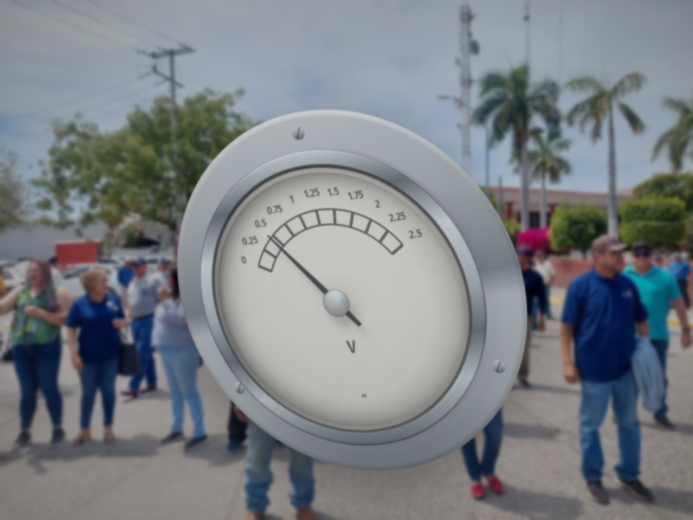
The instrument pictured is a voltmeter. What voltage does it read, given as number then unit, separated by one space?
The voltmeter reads 0.5 V
